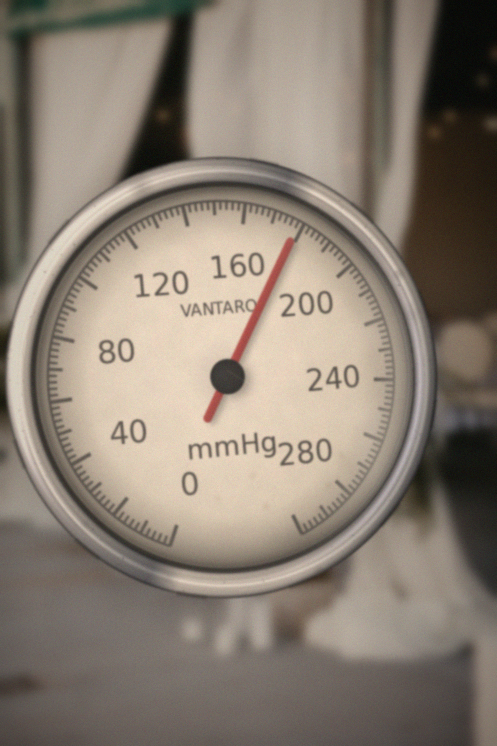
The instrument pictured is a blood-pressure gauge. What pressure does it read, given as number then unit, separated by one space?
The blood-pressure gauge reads 178 mmHg
